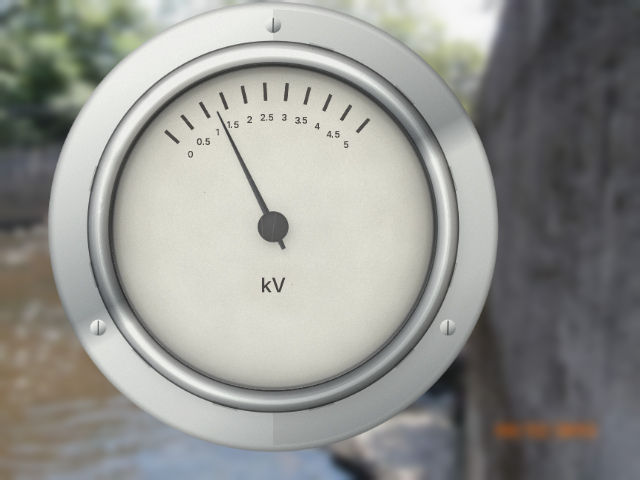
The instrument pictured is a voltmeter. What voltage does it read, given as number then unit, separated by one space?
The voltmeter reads 1.25 kV
